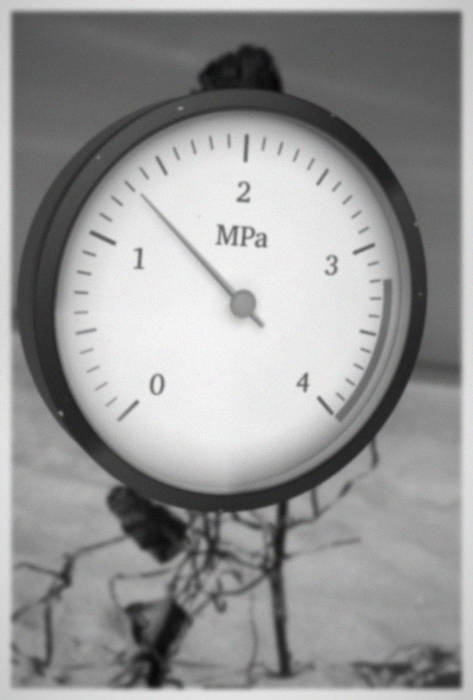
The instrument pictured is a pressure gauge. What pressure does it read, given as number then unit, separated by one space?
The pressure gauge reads 1.3 MPa
